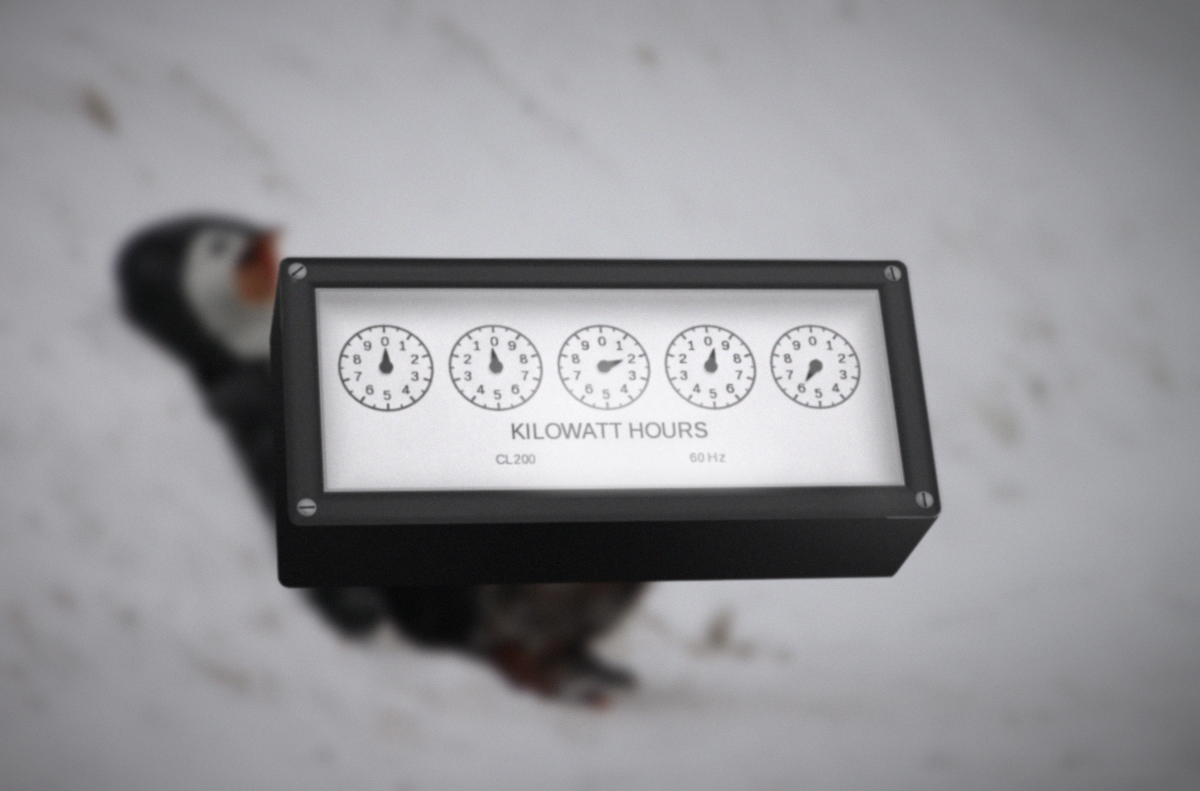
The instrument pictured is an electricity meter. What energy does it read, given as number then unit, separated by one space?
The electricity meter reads 196 kWh
